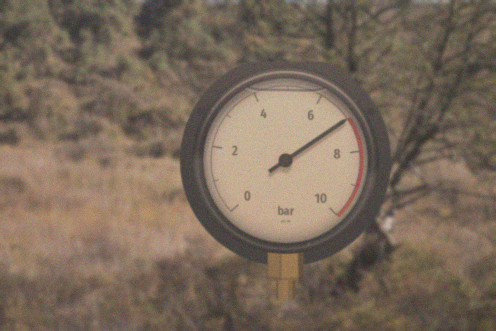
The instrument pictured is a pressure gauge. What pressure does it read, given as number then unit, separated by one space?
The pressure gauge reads 7 bar
